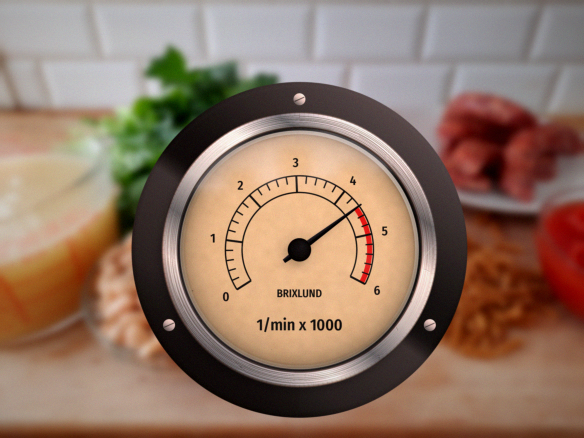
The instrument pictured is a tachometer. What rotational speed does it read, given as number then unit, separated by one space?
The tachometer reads 4400 rpm
